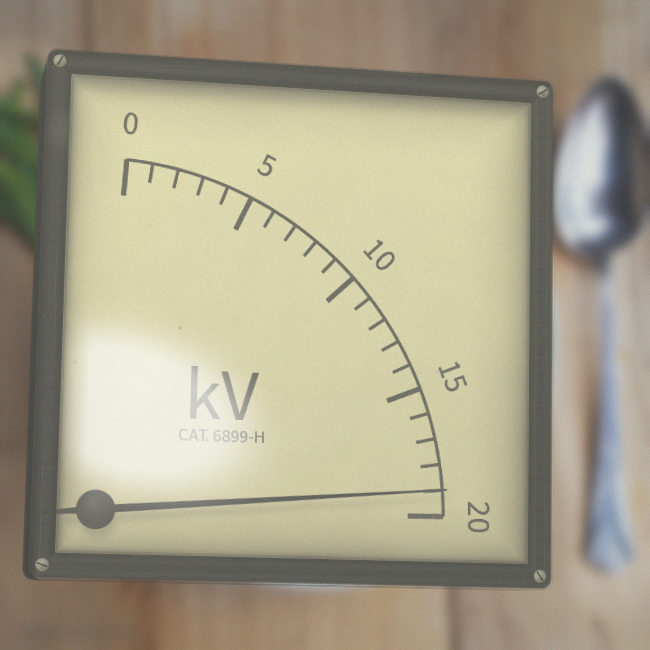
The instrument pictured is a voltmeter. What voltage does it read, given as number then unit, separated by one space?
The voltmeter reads 19 kV
